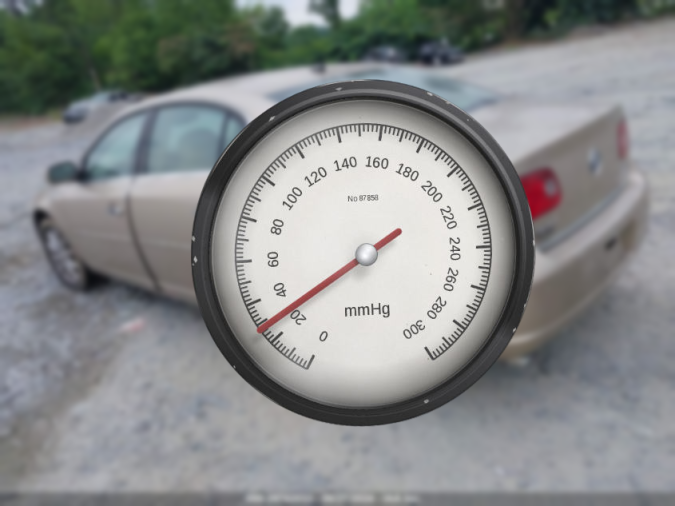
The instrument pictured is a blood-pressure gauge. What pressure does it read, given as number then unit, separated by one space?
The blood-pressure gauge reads 28 mmHg
